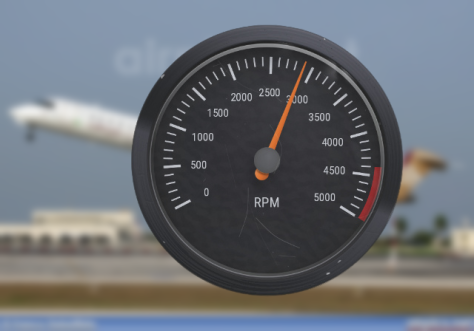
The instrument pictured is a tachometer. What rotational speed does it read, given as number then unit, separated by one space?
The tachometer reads 2900 rpm
